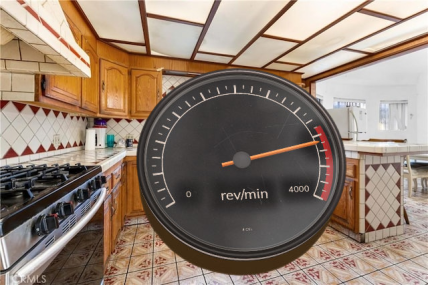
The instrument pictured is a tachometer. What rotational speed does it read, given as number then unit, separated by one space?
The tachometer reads 3300 rpm
